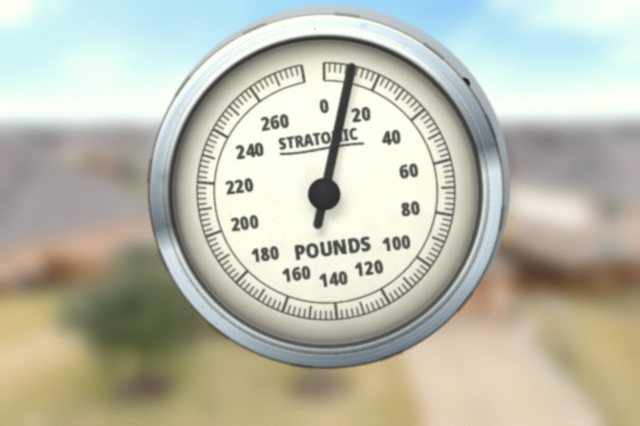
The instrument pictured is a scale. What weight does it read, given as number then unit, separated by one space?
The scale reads 10 lb
